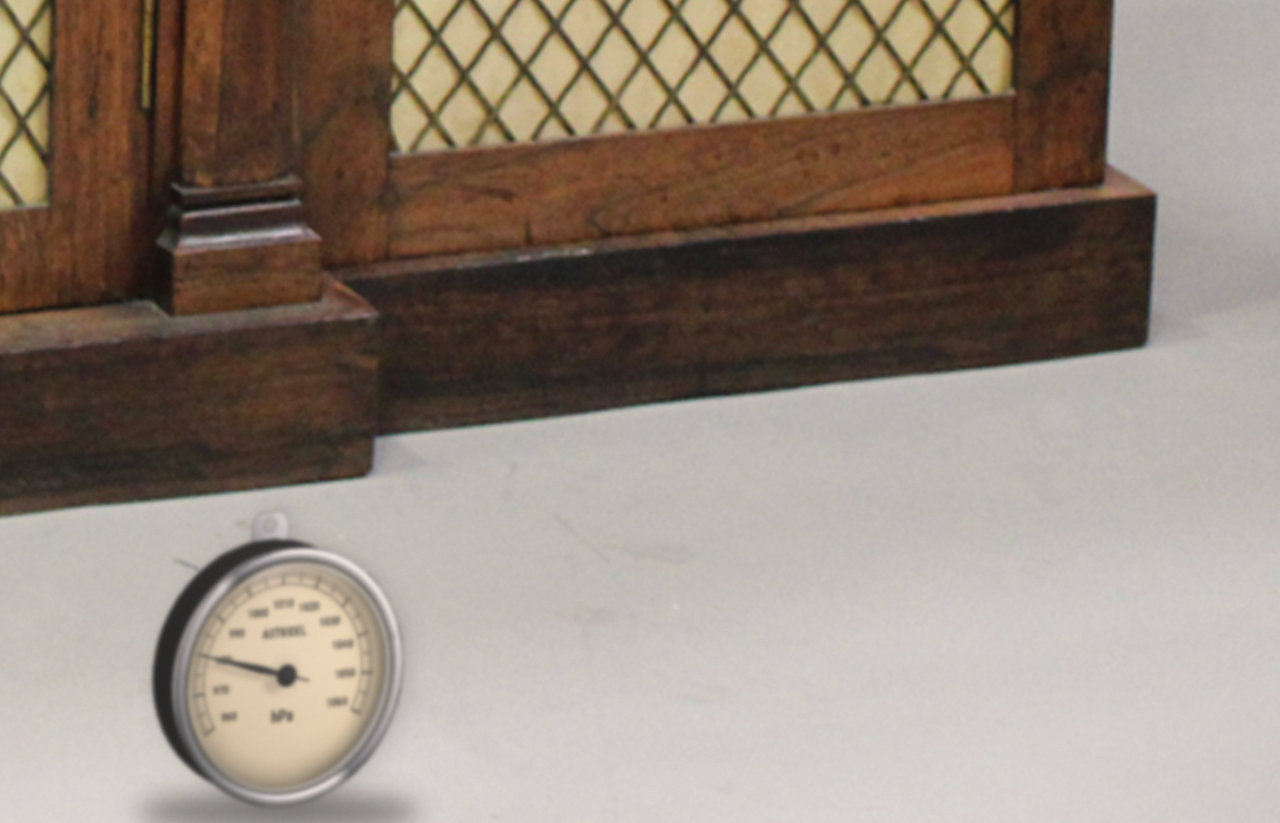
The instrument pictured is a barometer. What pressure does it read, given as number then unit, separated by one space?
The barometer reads 980 hPa
